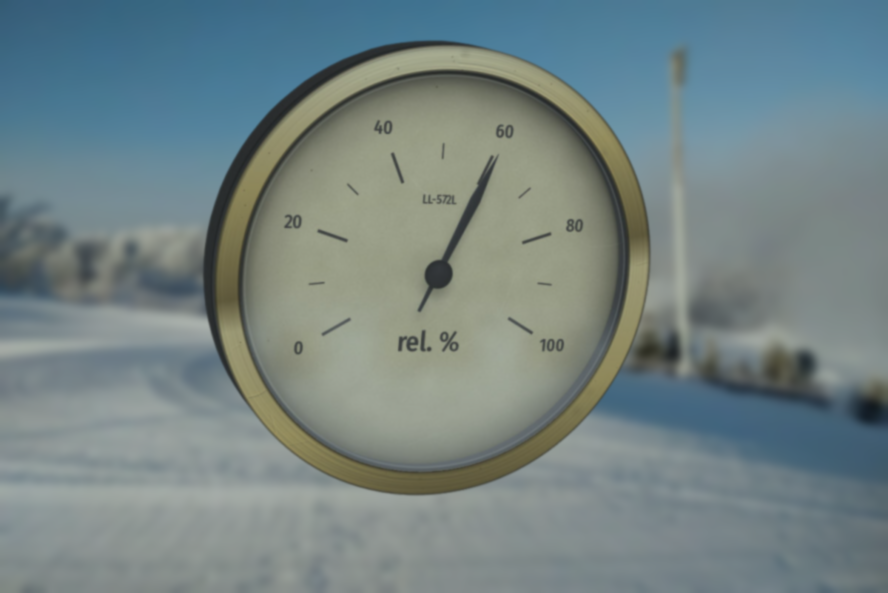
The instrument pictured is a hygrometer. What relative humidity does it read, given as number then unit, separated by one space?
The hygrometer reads 60 %
